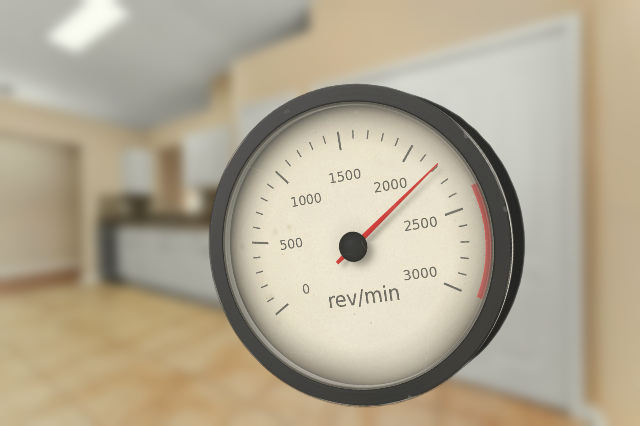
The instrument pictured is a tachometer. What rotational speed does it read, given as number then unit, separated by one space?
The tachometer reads 2200 rpm
